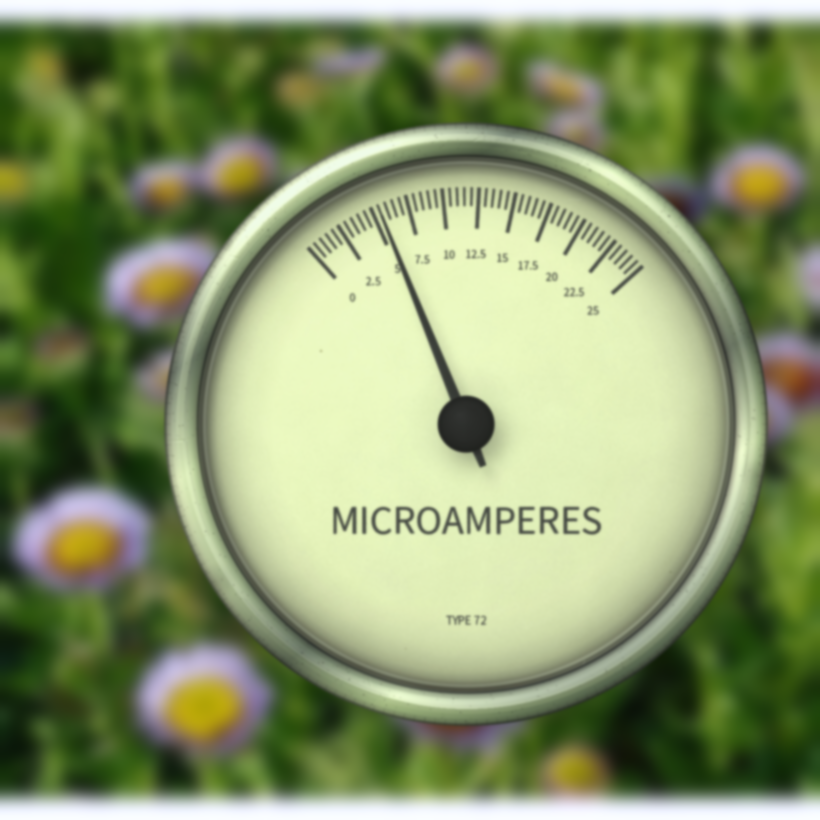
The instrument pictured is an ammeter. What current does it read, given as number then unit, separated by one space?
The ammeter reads 5.5 µA
